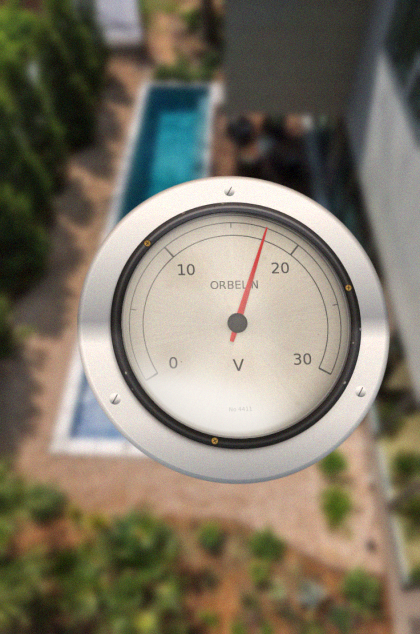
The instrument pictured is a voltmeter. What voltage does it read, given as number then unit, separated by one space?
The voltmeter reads 17.5 V
